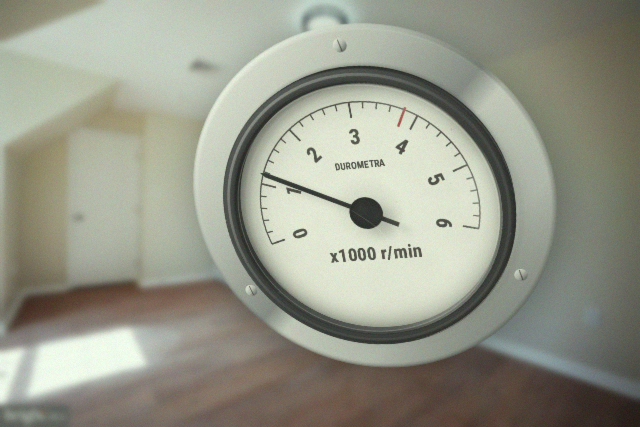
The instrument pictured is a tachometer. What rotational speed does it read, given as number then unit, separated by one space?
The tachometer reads 1200 rpm
